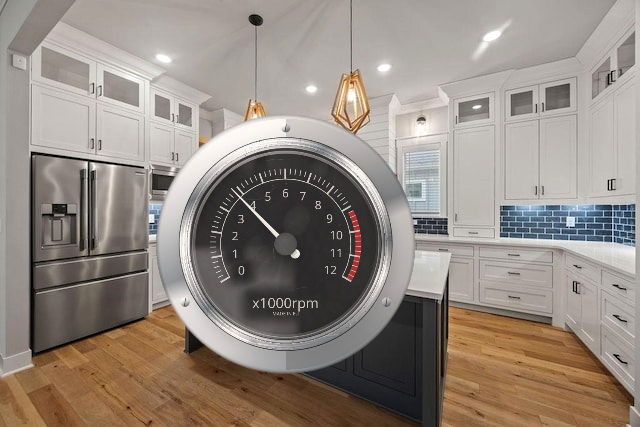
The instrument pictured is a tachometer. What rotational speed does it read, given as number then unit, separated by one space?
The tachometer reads 3800 rpm
